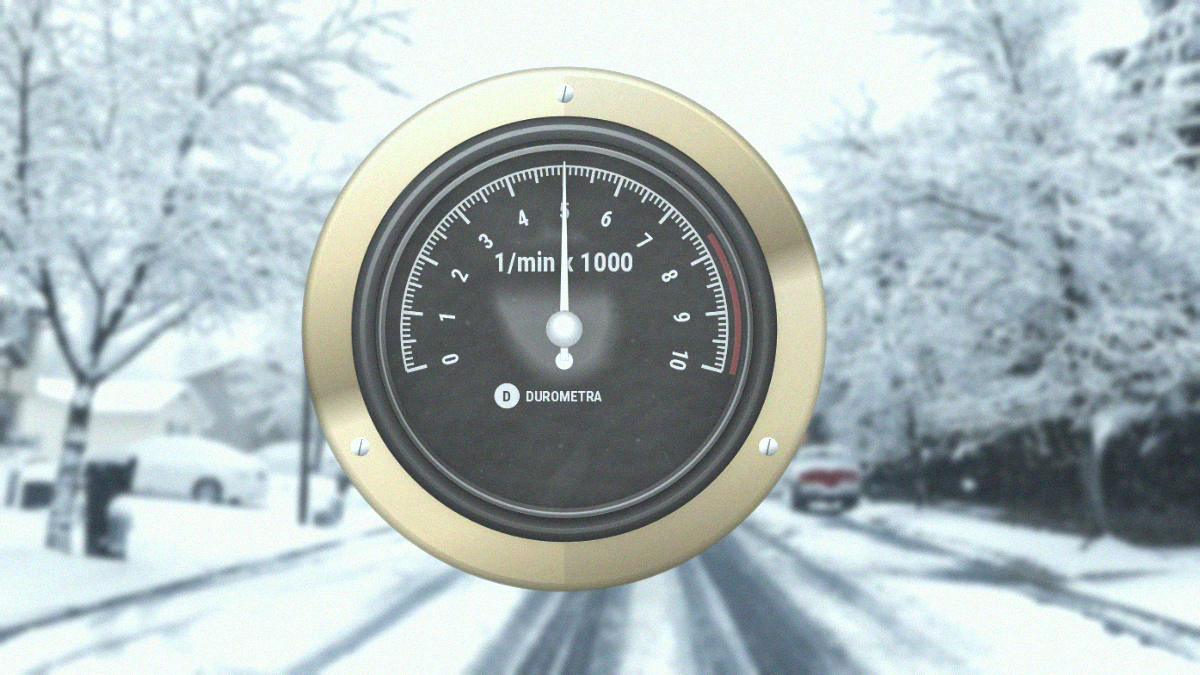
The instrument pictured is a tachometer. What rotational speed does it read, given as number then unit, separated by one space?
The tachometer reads 5000 rpm
